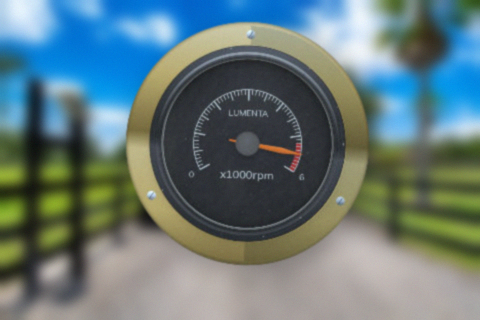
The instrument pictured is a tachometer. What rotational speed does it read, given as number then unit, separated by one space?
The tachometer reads 5500 rpm
